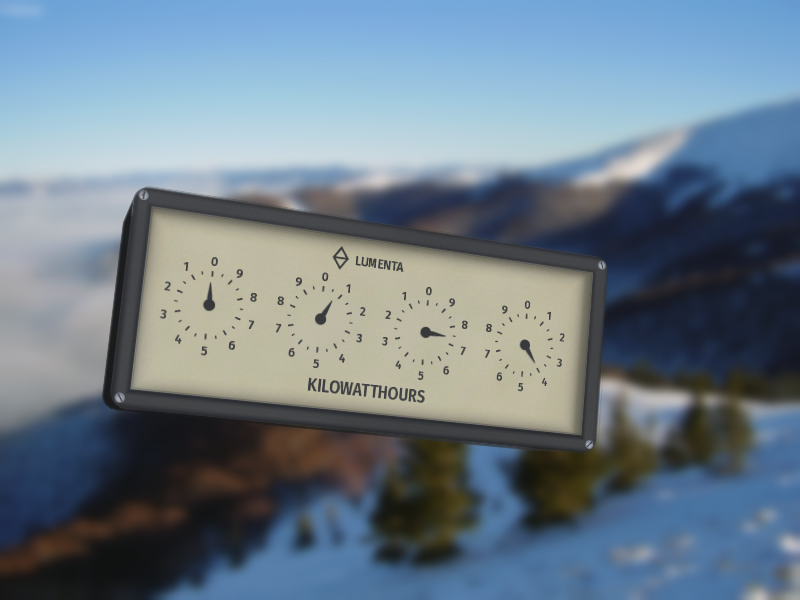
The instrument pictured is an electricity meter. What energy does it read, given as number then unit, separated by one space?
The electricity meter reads 74 kWh
